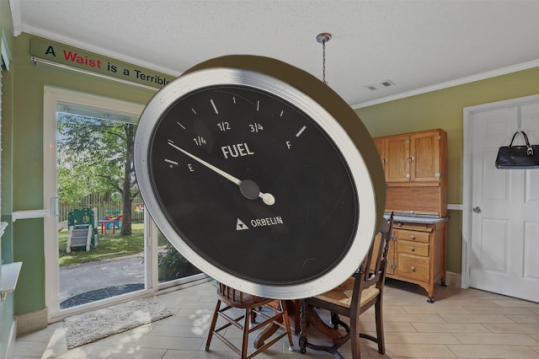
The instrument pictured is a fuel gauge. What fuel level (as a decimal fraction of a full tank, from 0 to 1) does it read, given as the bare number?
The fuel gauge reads 0.125
